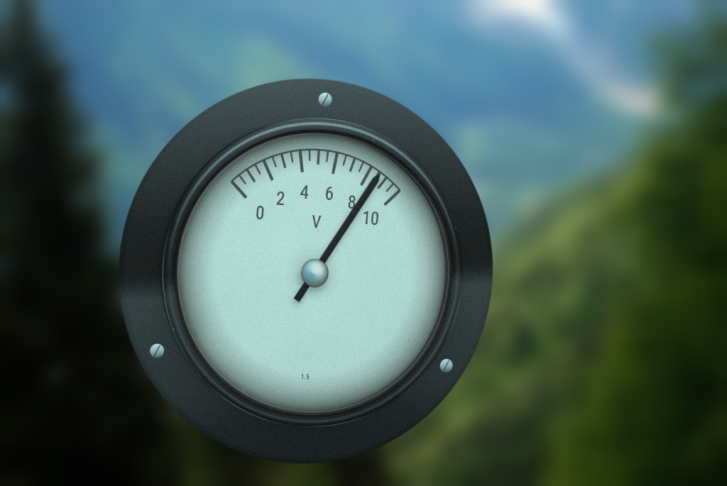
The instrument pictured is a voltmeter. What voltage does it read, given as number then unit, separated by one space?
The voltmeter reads 8.5 V
